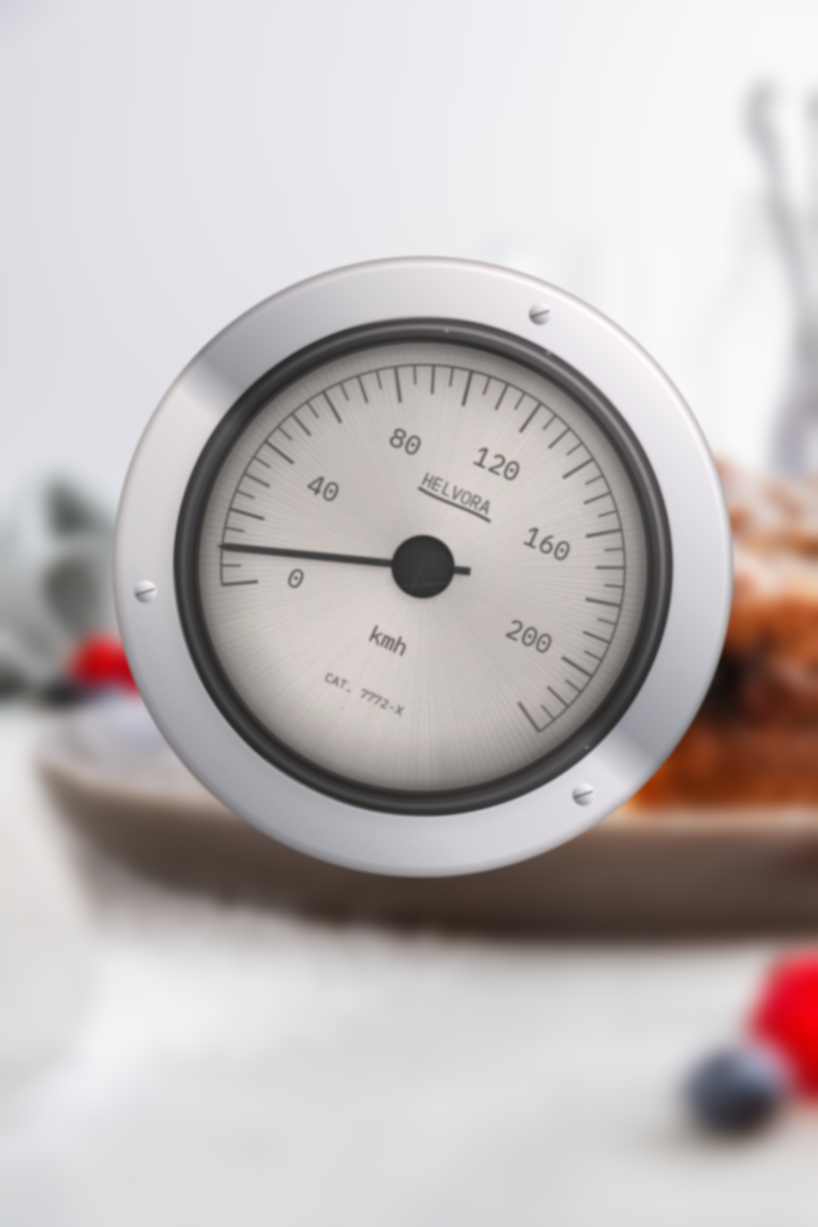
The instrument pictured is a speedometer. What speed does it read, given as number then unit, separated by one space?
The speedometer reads 10 km/h
